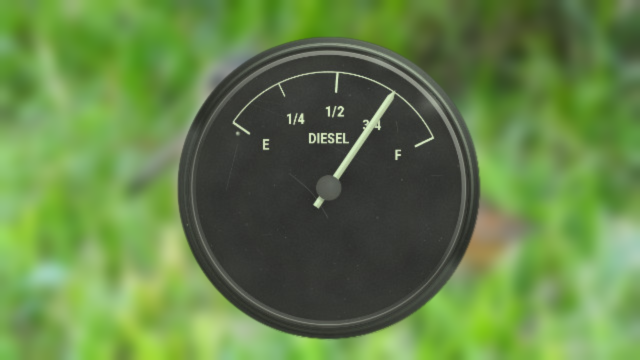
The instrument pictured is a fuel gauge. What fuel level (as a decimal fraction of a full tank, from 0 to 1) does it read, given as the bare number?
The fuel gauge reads 0.75
